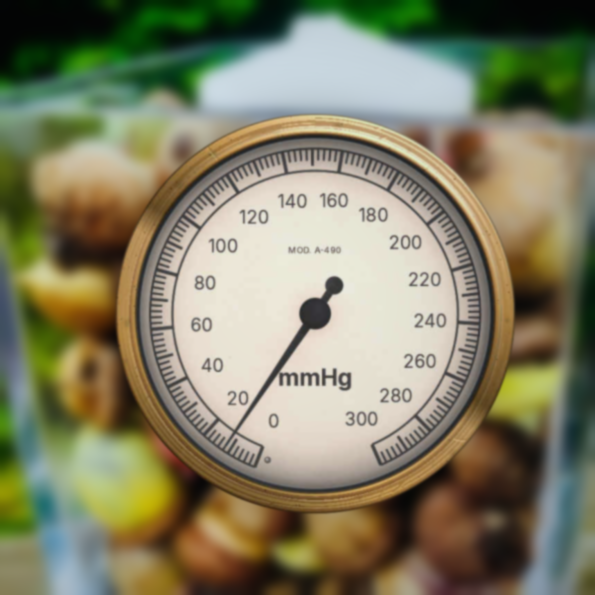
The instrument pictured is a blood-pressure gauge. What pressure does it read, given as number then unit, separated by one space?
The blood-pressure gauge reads 12 mmHg
